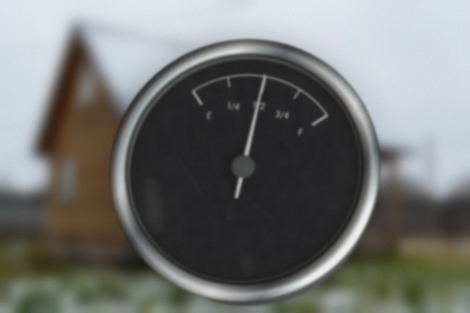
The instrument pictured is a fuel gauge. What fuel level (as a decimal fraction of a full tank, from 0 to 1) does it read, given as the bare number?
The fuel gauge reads 0.5
